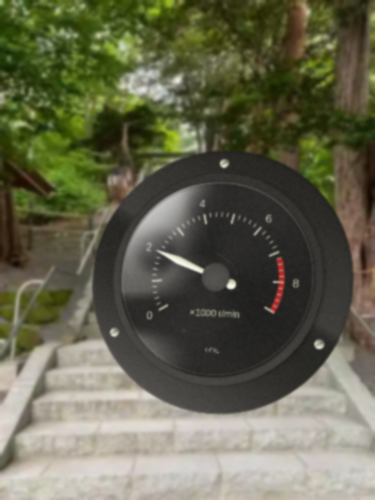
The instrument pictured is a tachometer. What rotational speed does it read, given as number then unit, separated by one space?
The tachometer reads 2000 rpm
